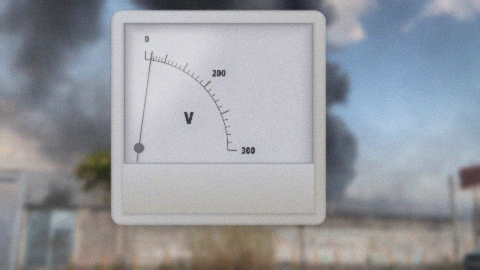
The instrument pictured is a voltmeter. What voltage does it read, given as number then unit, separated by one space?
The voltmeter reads 50 V
